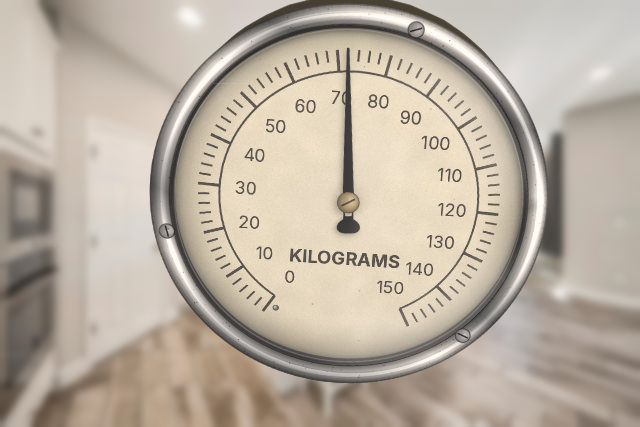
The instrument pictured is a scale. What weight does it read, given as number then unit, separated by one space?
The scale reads 72 kg
